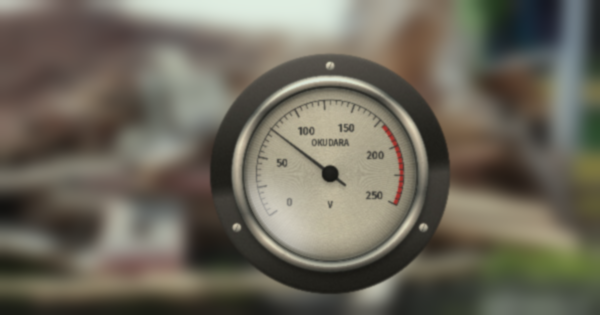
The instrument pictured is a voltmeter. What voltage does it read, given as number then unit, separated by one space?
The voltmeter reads 75 V
